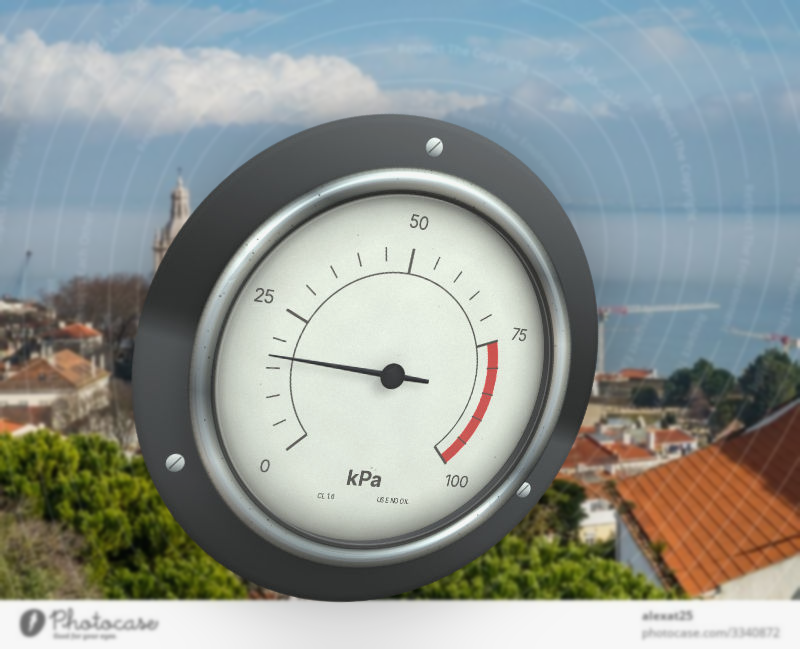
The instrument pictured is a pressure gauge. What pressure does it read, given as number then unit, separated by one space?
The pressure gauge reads 17.5 kPa
